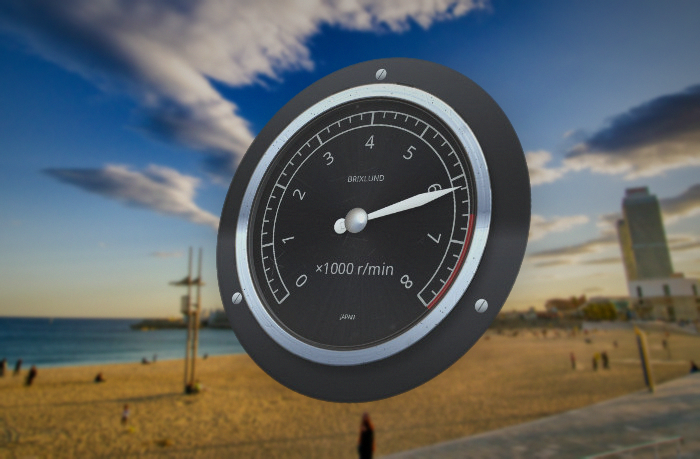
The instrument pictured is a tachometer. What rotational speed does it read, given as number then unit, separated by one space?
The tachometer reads 6200 rpm
